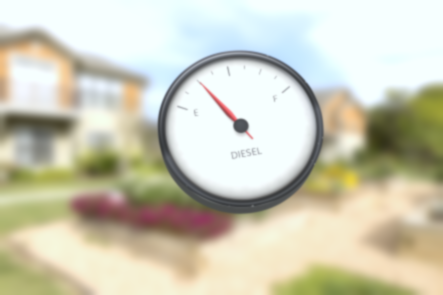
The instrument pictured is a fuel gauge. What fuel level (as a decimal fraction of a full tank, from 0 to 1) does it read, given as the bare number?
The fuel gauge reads 0.25
